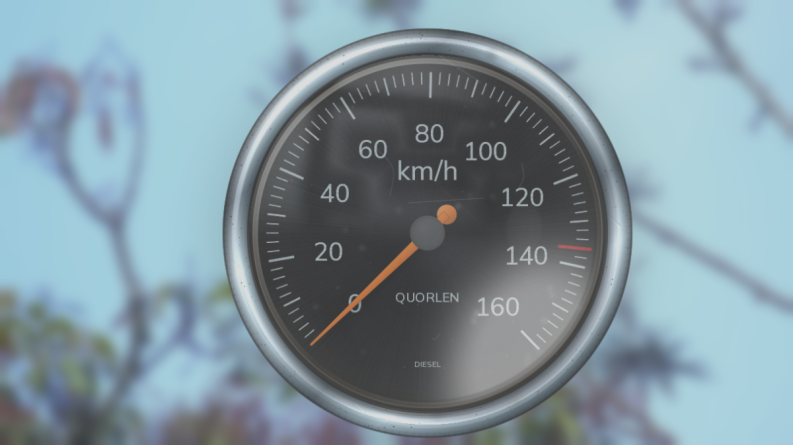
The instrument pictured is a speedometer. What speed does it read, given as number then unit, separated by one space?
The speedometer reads 0 km/h
